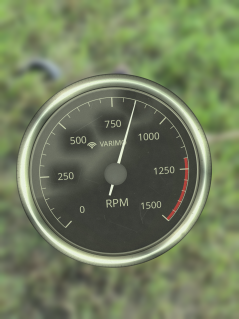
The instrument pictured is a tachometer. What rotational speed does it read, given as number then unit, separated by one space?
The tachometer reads 850 rpm
